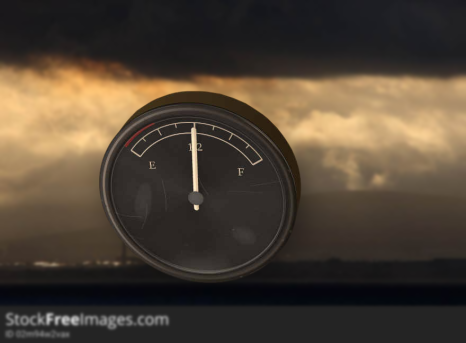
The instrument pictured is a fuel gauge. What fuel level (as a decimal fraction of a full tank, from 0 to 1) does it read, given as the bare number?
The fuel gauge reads 0.5
